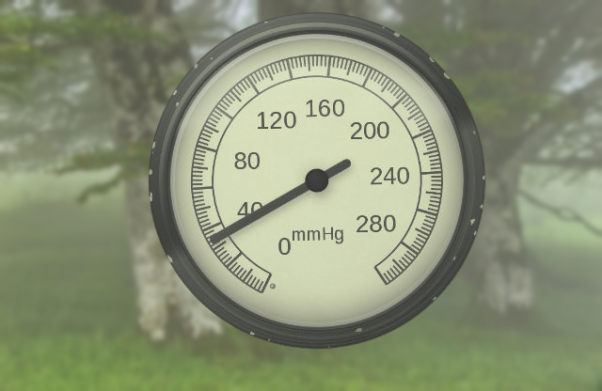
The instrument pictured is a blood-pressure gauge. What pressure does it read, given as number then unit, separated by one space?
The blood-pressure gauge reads 34 mmHg
